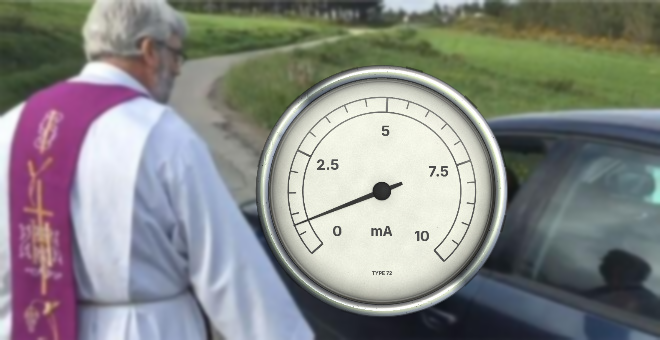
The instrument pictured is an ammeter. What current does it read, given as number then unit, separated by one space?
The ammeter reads 0.75 mA
